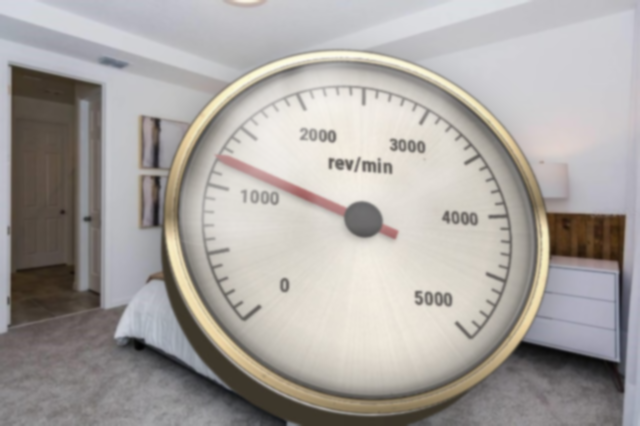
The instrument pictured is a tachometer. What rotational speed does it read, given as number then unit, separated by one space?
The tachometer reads 1200 rpm
